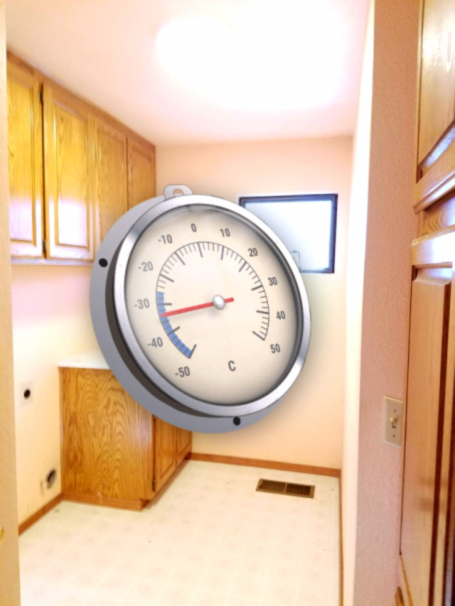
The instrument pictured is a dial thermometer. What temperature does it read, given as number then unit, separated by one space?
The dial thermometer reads -34 °C
